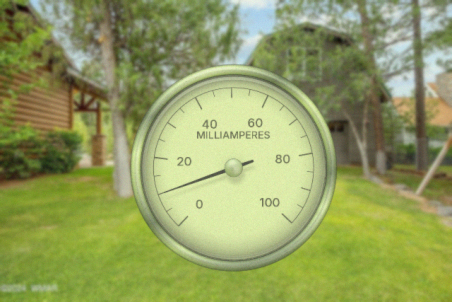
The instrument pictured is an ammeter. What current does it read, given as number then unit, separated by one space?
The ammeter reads 10 mA
